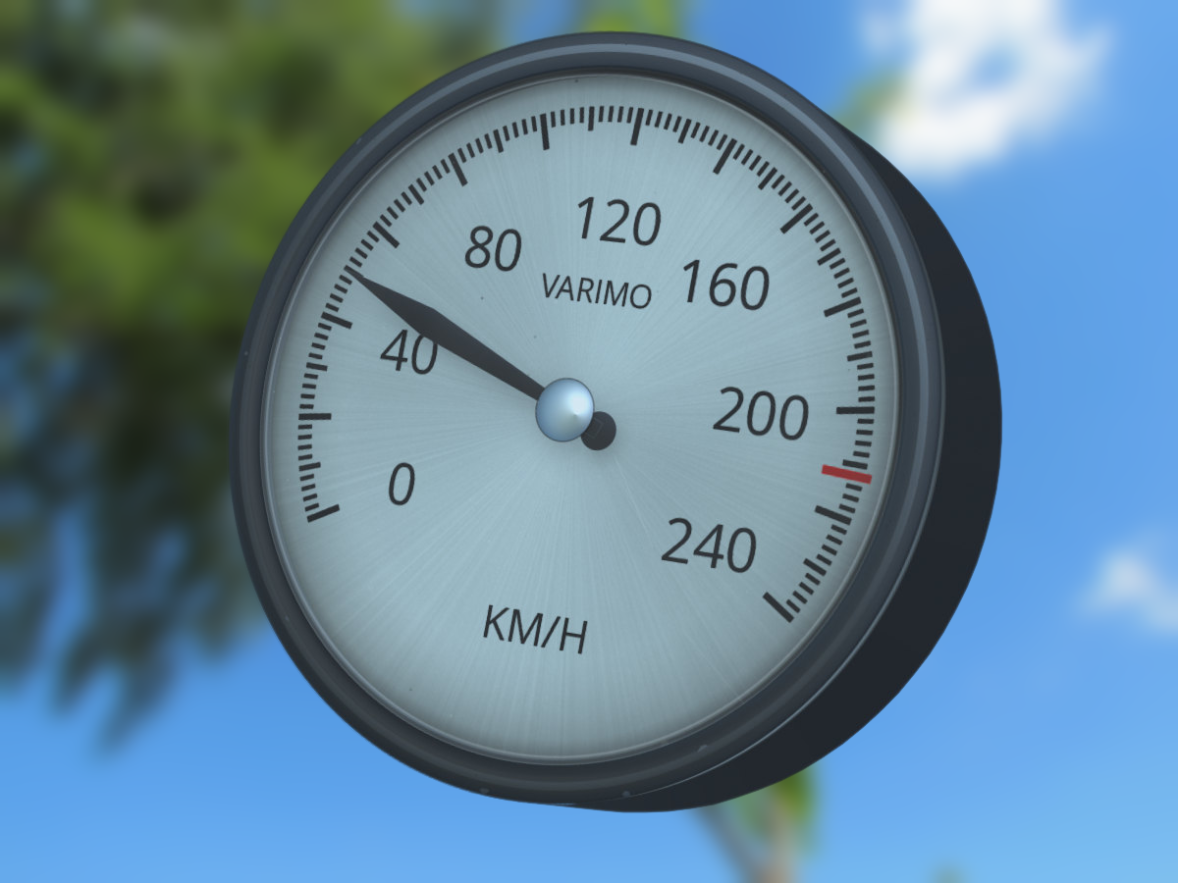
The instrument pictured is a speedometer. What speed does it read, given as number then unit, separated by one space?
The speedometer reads 50 km/h
